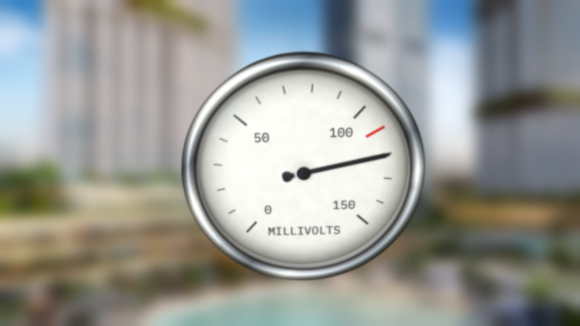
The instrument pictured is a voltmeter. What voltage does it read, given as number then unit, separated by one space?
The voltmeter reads 120 mV
